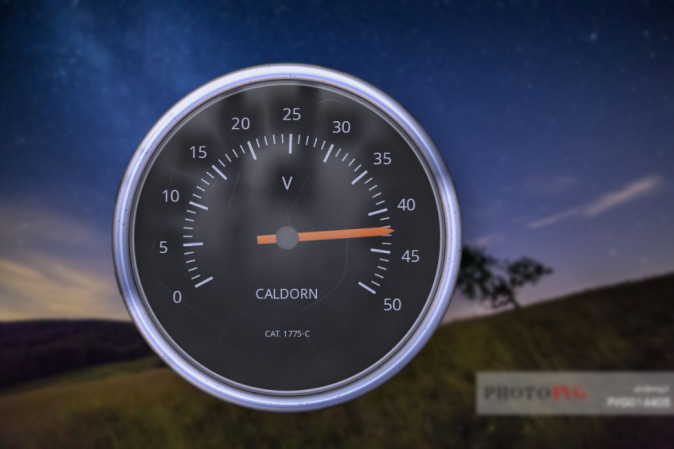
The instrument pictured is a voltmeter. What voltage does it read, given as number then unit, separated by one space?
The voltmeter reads 42.5 V
